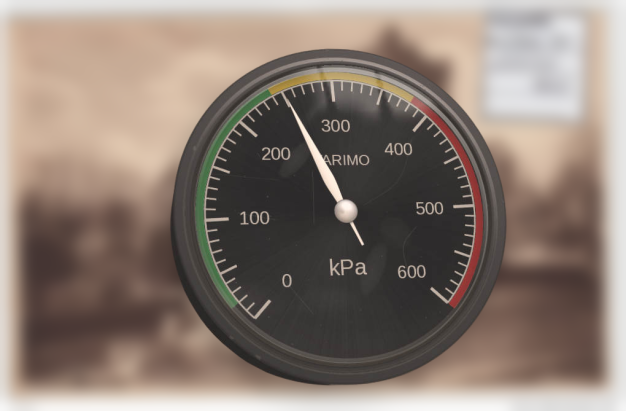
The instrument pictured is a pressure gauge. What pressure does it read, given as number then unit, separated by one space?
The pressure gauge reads 250 kPa
